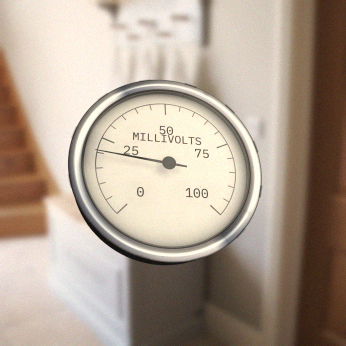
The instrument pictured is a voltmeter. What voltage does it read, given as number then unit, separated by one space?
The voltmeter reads 20 mV
